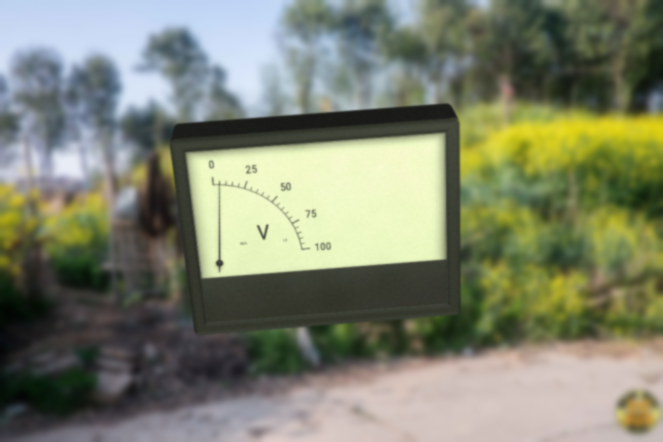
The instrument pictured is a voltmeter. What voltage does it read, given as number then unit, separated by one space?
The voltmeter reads 5 V
